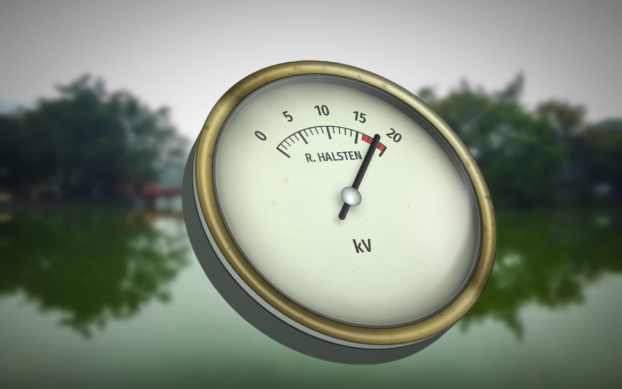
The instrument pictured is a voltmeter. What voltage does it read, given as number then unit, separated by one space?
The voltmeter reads 18 kV
